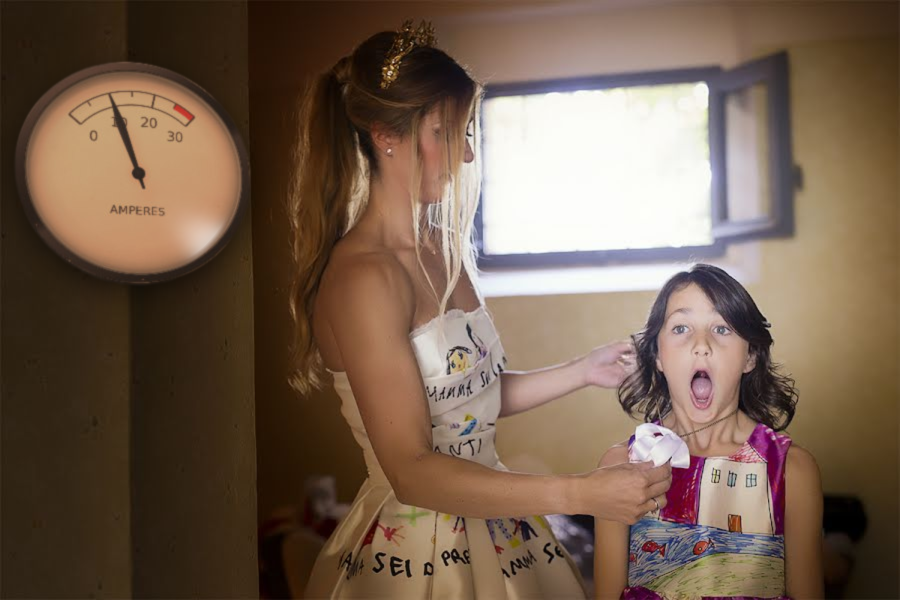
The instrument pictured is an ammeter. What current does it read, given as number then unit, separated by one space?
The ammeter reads 10 A
